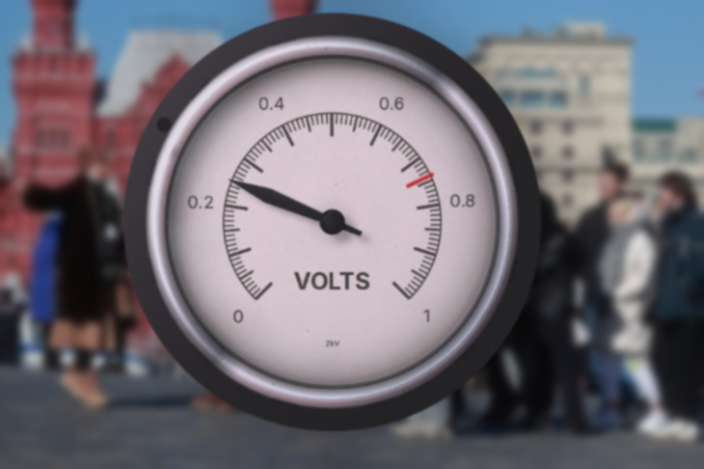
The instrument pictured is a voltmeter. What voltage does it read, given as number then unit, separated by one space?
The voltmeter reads 0.25 V
